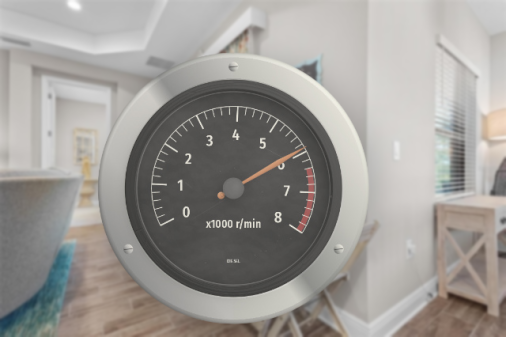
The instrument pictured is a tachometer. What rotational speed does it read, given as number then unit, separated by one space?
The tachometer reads 5900 rpm
